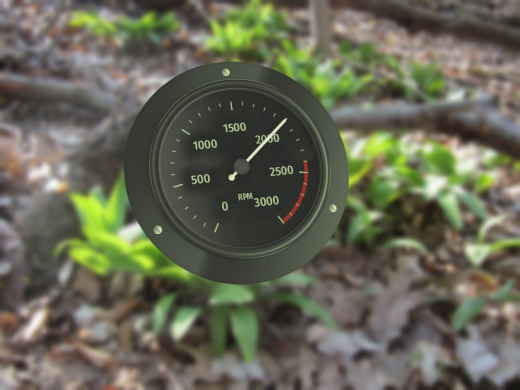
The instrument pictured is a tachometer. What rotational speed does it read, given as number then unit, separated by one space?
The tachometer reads 2000 rpm
